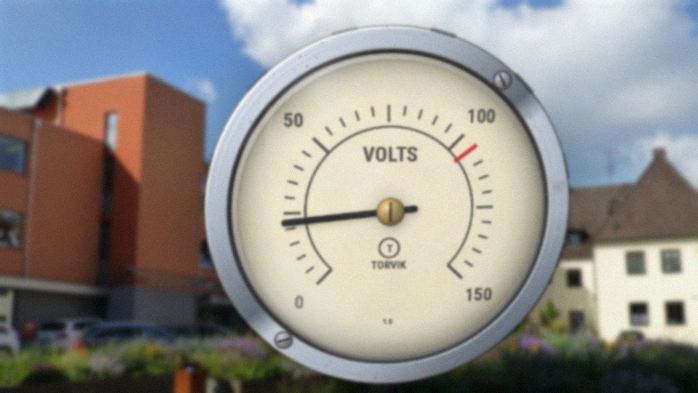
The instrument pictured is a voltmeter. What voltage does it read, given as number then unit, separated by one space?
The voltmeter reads 22.5 V
